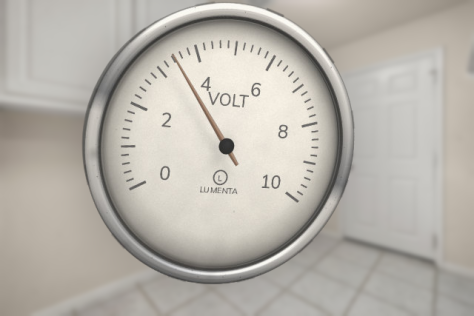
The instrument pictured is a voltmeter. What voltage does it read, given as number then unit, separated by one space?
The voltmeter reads 3.4 V
